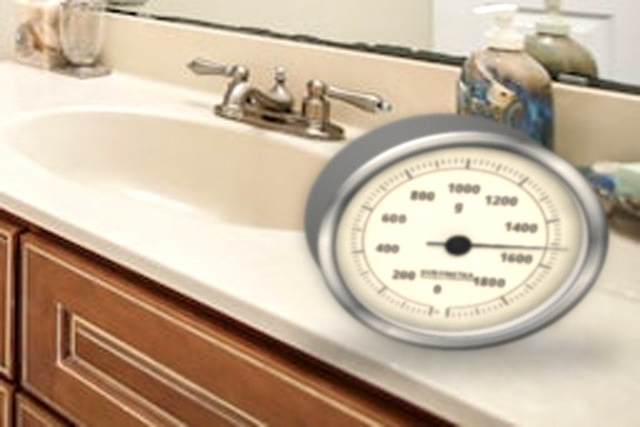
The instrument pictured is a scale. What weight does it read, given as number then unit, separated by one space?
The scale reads 1500 g
